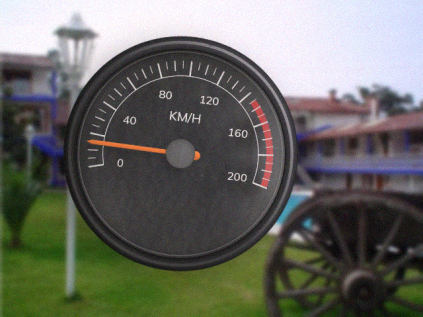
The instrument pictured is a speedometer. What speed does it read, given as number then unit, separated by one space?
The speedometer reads 15 km/h
